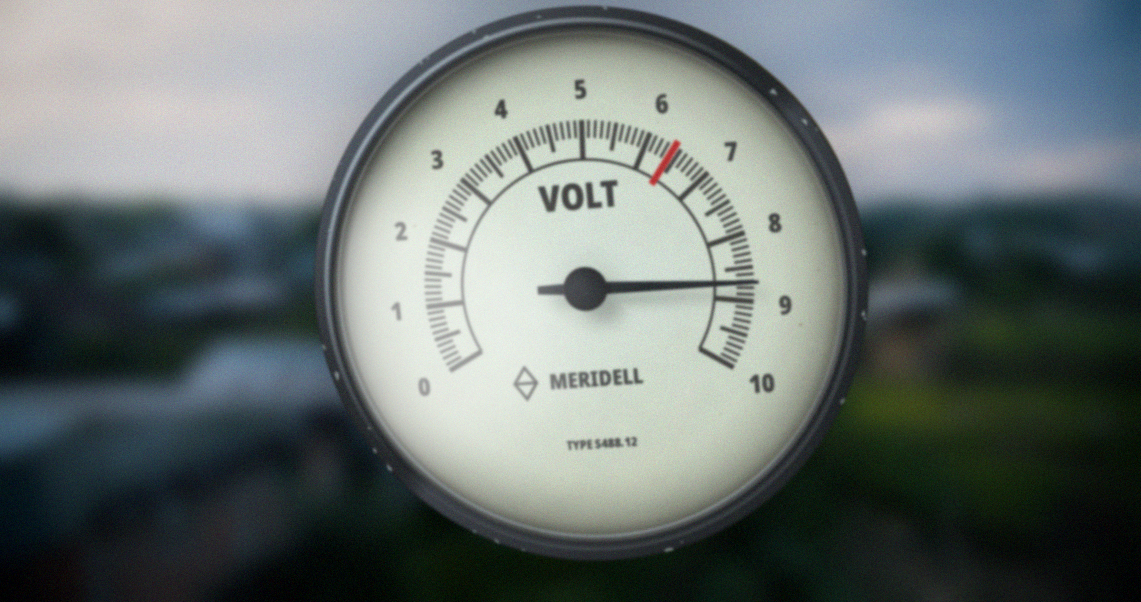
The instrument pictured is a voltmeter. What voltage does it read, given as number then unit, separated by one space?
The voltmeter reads 8.7 V
